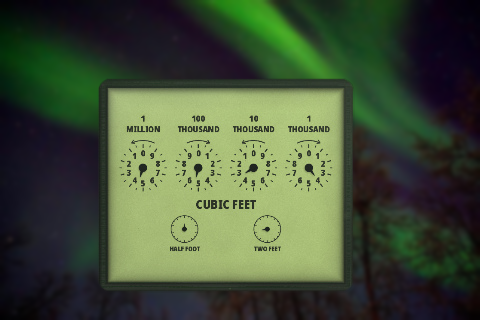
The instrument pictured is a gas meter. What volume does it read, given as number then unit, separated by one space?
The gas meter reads 453400 ft³
